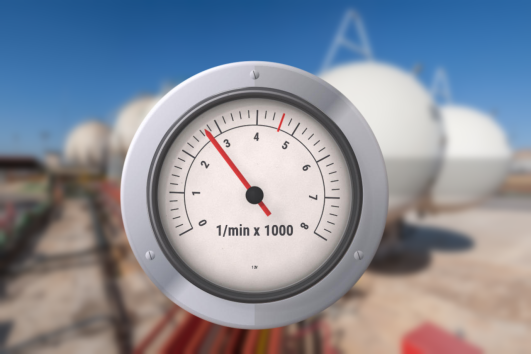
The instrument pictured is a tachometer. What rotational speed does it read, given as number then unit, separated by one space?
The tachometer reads 2700 rpm
